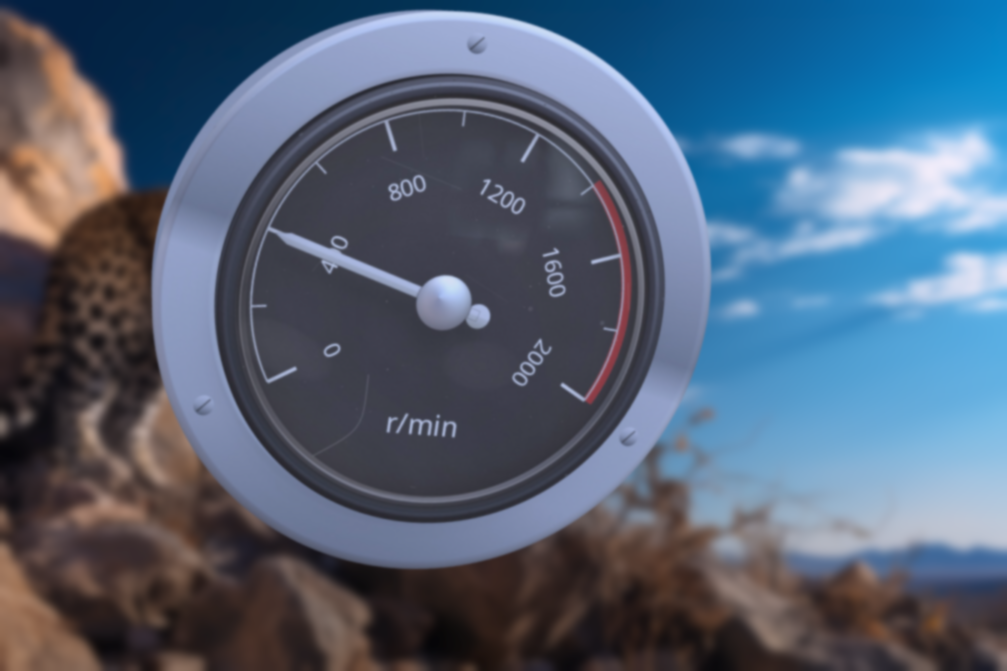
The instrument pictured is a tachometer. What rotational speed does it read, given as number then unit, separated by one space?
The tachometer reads 400 rpm
